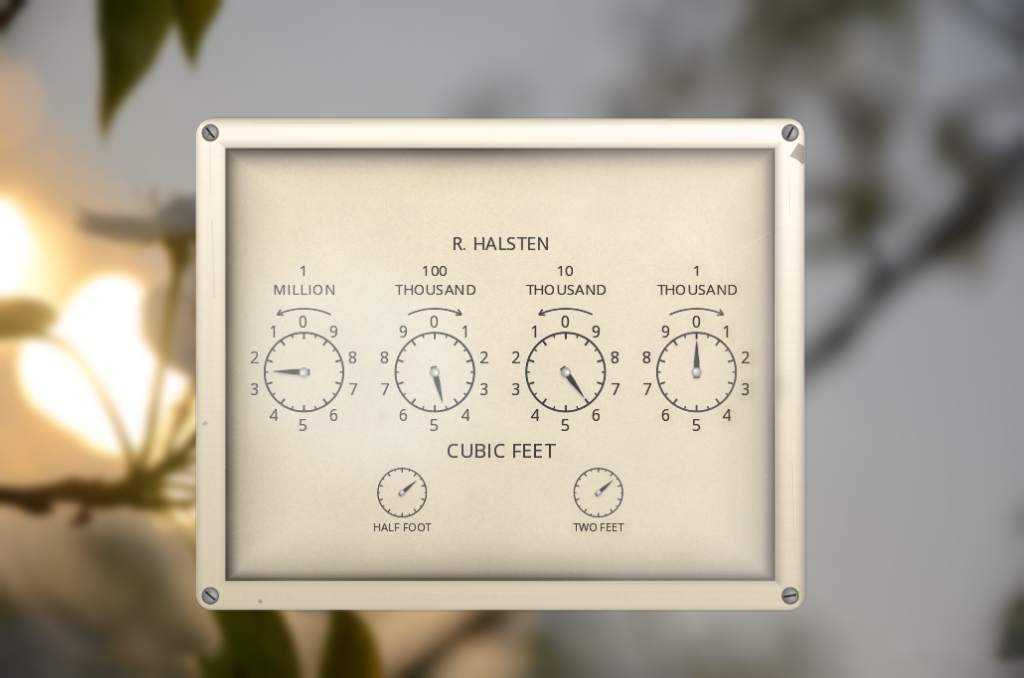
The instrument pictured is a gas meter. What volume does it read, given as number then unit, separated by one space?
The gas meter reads 246000 ft³
